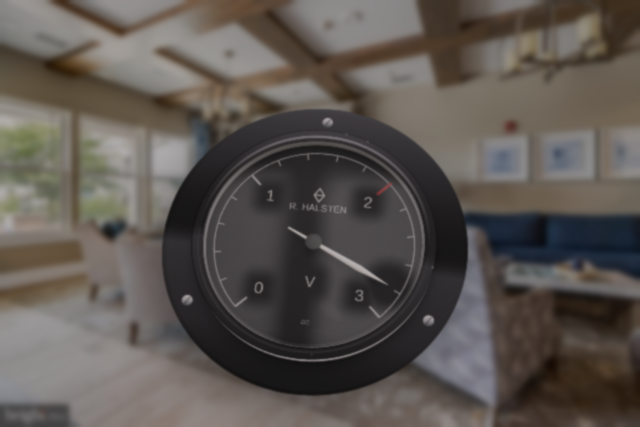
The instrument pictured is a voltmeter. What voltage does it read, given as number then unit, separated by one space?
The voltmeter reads 2.8 V
